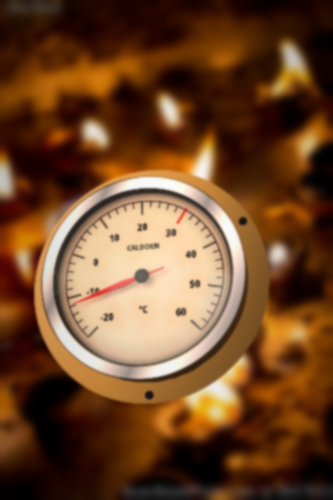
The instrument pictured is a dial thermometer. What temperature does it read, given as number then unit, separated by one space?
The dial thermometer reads -12 °C
